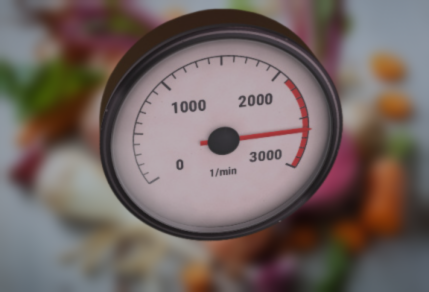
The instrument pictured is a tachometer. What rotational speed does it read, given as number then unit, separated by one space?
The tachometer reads 2600 rpm
